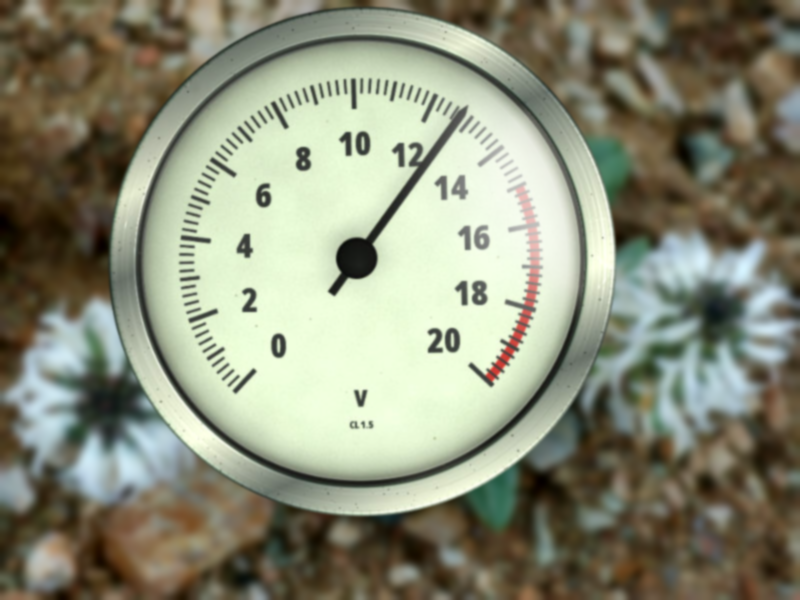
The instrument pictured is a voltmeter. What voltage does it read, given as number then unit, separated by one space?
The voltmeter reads 12.8 V
